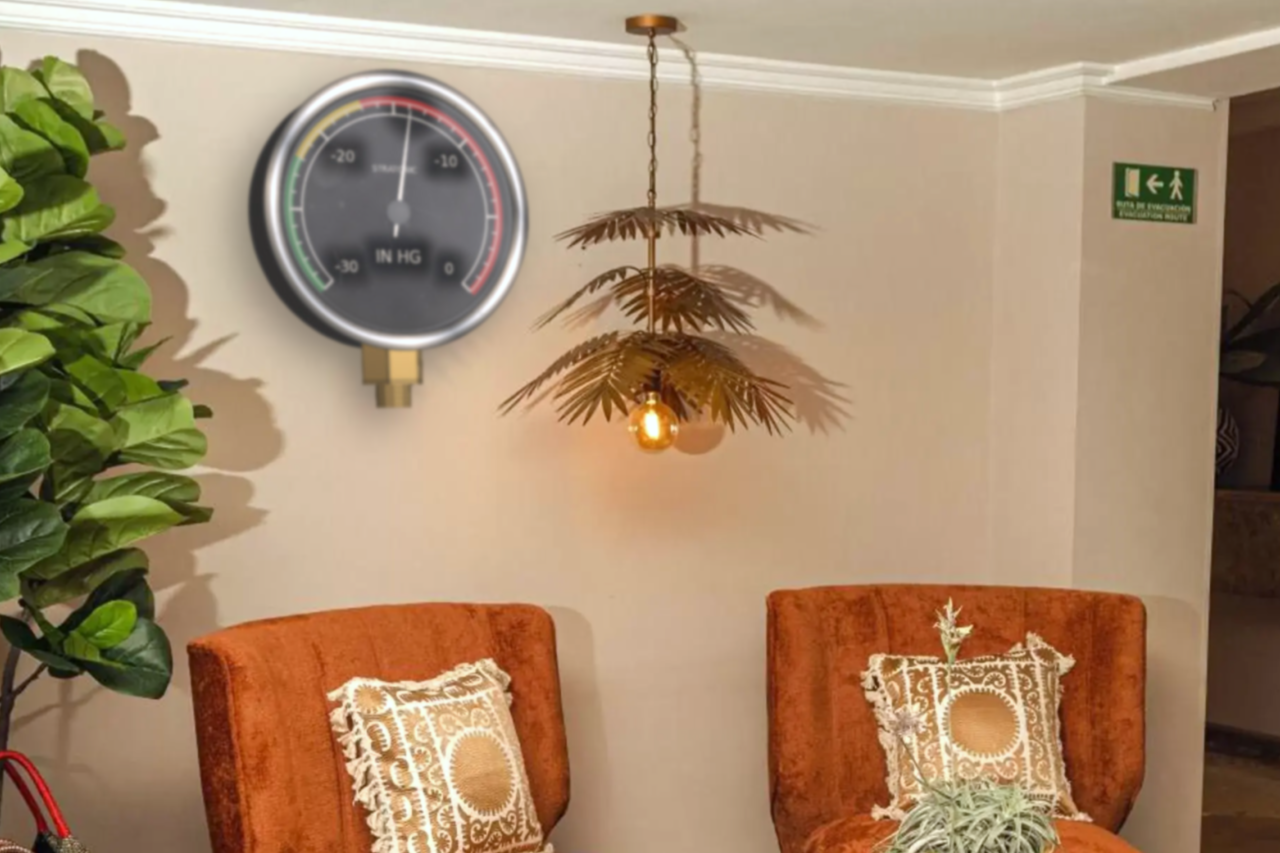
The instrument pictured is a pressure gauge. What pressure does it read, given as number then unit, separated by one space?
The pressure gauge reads -14 inHg
